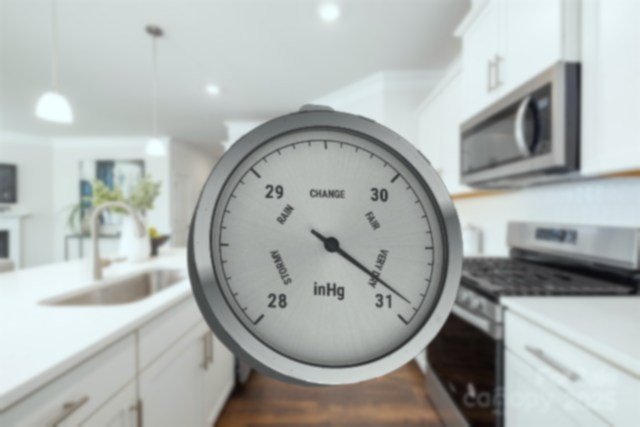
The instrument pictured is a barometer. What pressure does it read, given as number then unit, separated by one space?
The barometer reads 30.9 inHg
